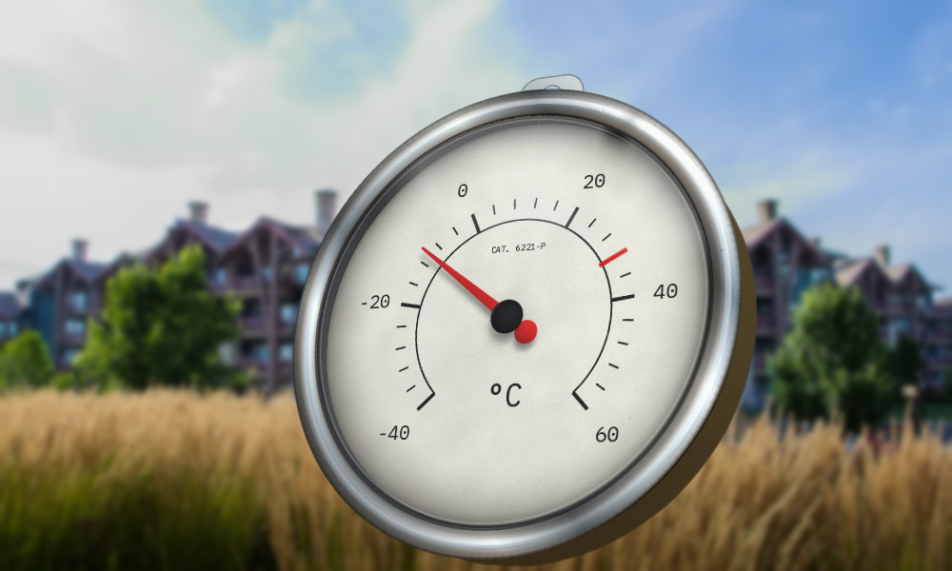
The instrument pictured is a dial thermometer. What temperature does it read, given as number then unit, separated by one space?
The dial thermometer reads -10 °C
